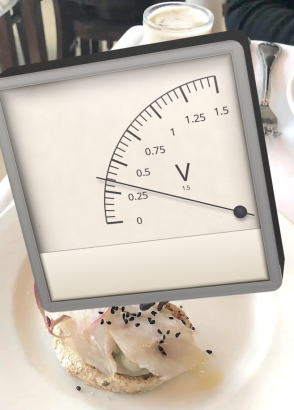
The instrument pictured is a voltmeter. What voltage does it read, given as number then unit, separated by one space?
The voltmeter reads 0.35 V
